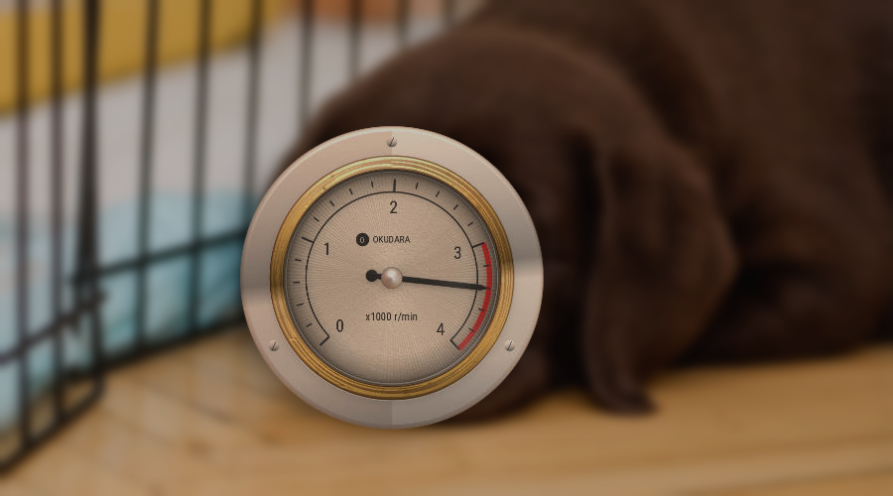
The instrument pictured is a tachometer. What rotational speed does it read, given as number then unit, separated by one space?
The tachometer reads 3400 rpm
